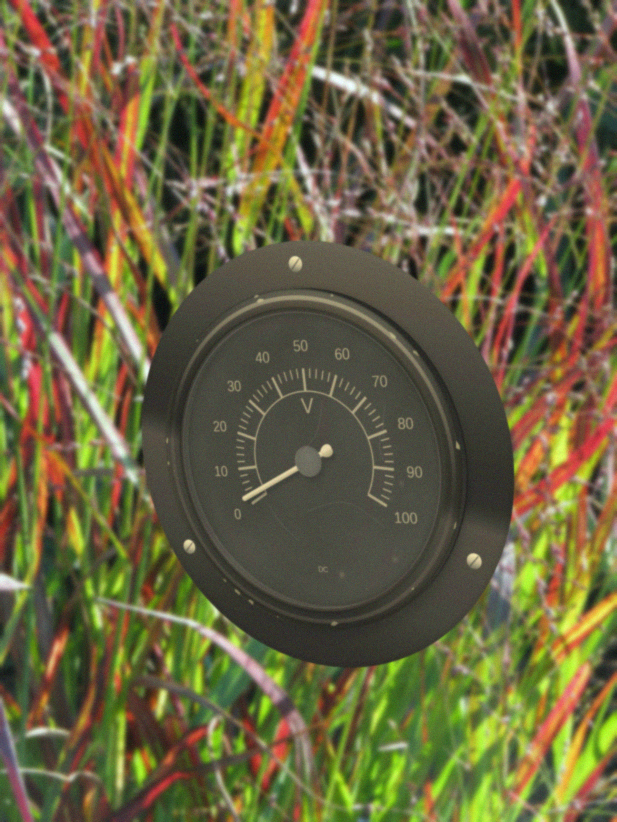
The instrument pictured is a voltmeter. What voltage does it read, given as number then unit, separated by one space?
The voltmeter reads 2 V
